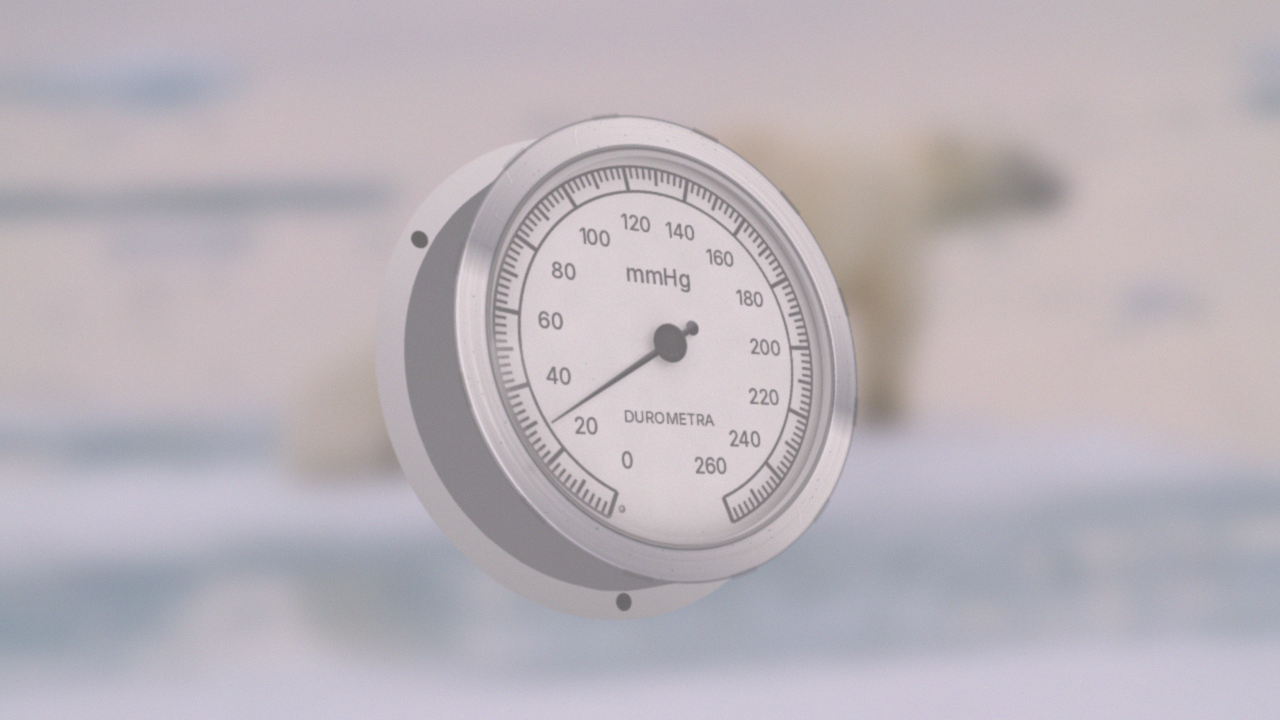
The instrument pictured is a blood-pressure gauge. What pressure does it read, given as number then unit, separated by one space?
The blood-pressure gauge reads 28 mmHg
